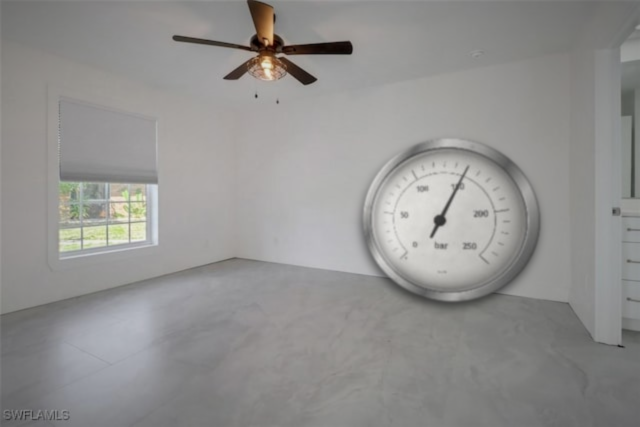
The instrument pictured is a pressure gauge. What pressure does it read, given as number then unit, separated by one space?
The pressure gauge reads 150 bar
